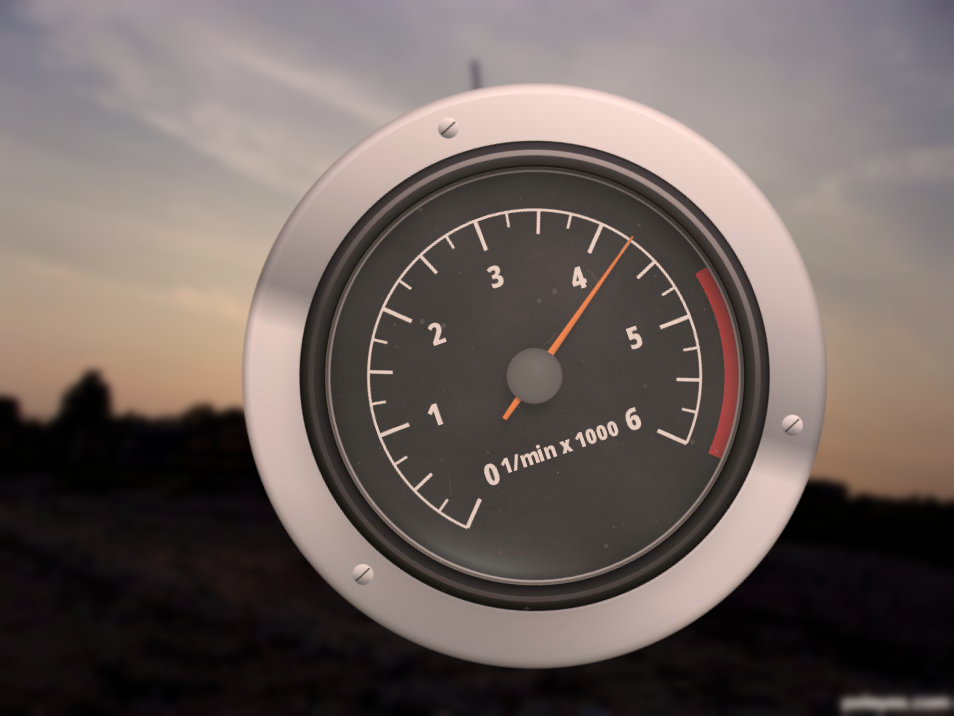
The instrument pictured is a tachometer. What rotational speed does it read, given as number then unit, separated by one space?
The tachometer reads 4250 rpm
